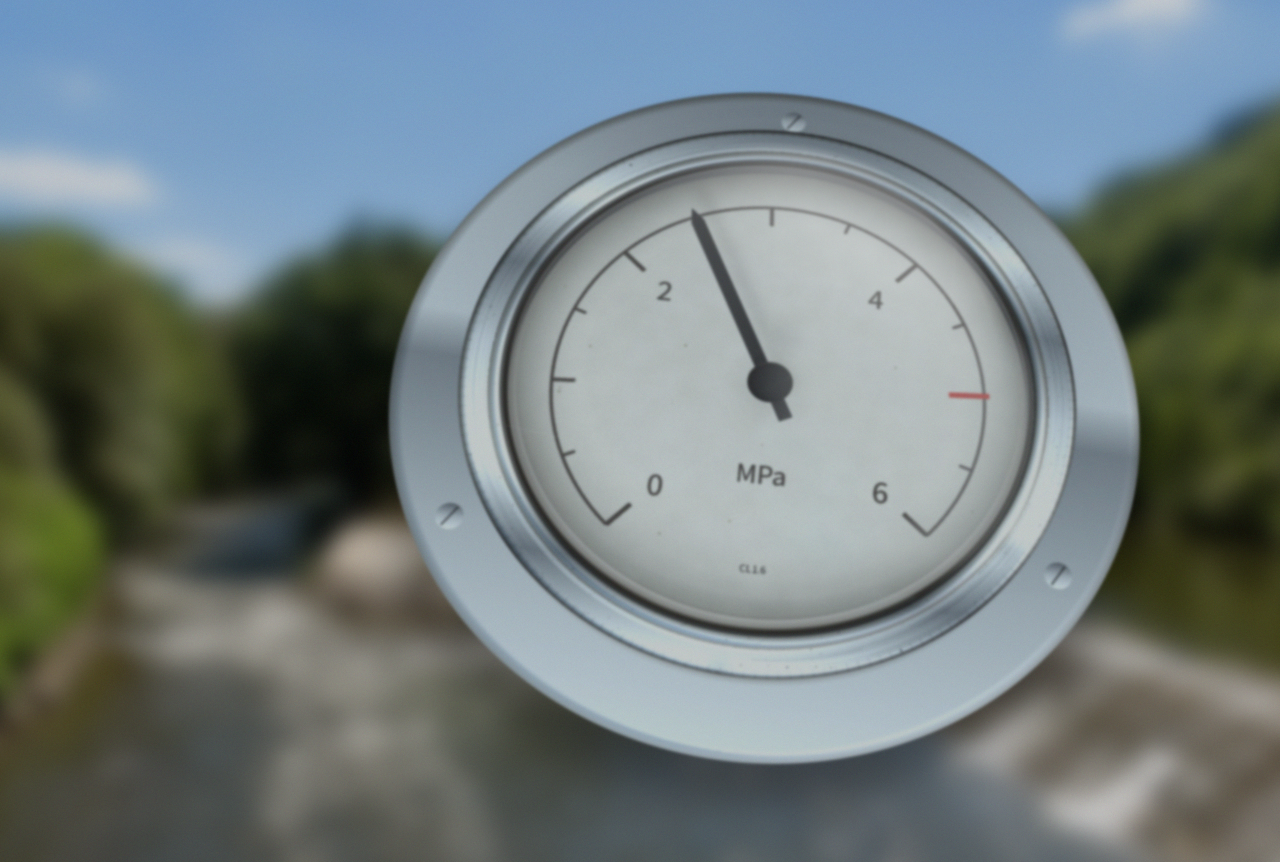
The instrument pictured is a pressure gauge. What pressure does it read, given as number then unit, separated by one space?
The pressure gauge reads 2.5 MPa
